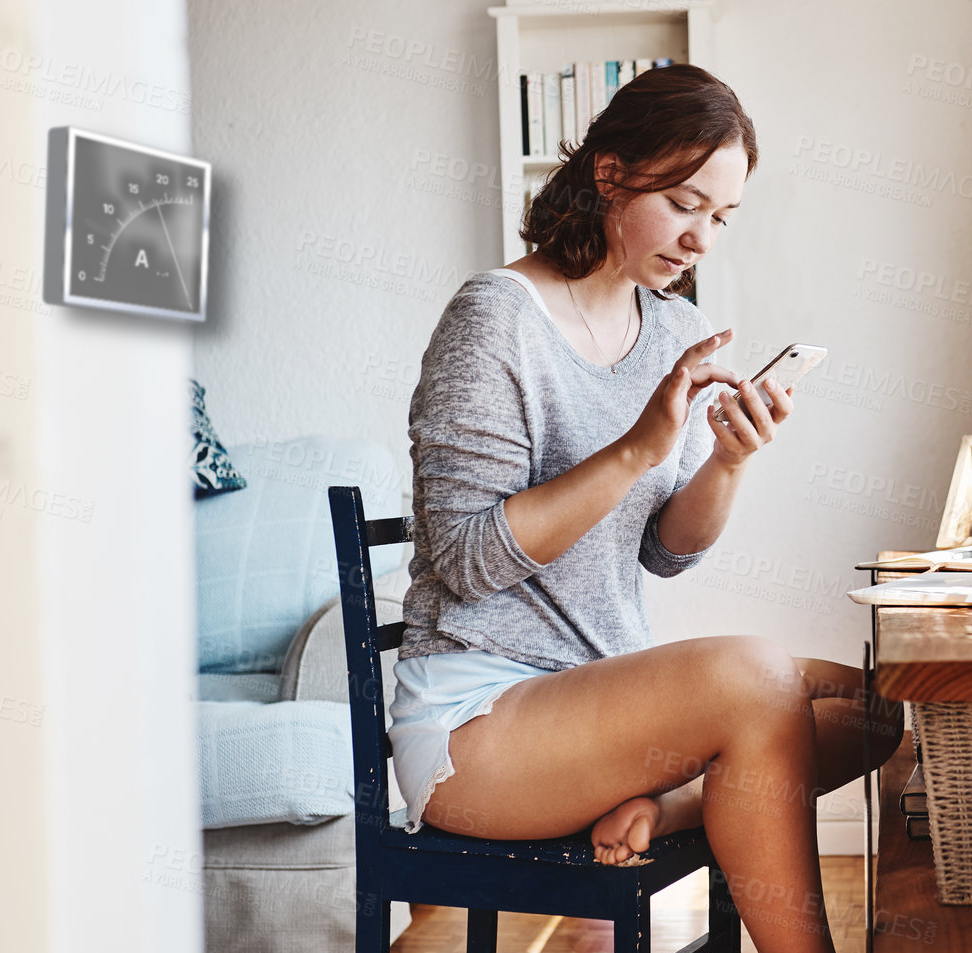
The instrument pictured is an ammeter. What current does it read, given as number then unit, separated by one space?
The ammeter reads 17.5 A
